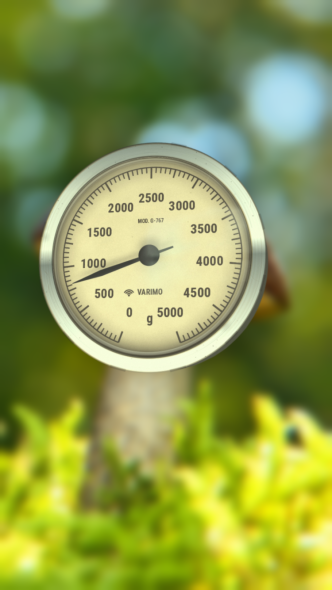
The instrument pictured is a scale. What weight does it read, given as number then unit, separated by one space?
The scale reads 800 g
